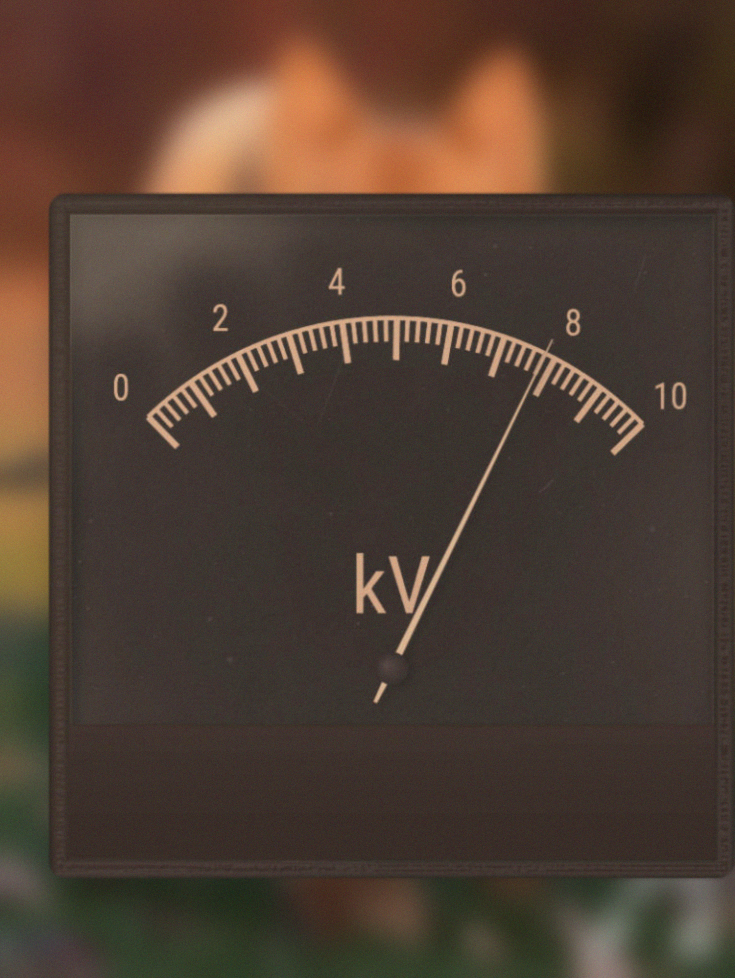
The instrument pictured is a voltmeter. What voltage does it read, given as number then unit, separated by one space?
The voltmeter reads 7.8 kV
